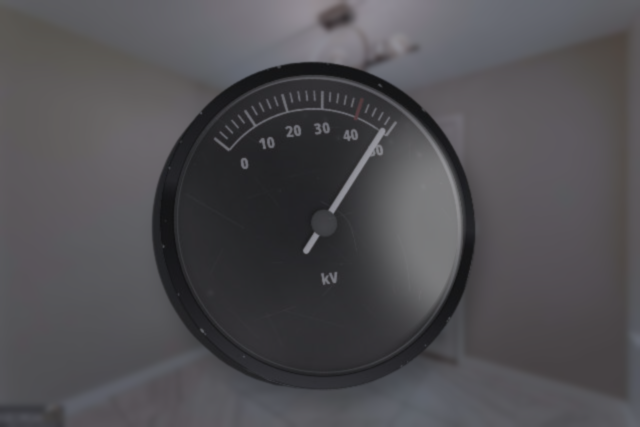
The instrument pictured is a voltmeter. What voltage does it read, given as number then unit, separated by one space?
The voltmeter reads 48 kV
